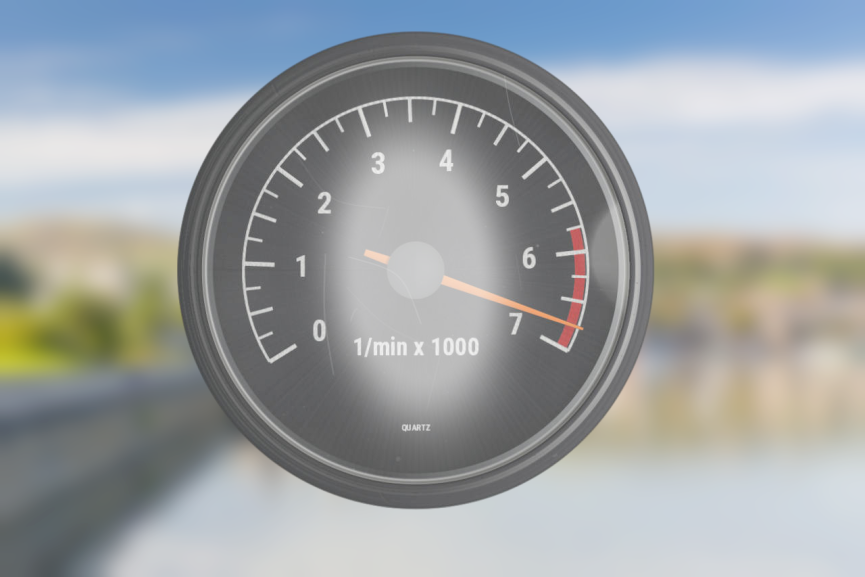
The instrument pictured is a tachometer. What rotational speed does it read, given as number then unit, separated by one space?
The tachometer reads 6750 rpm
